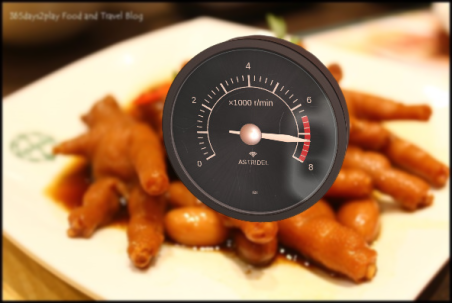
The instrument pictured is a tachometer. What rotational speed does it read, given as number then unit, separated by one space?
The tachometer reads 7200 rpm
